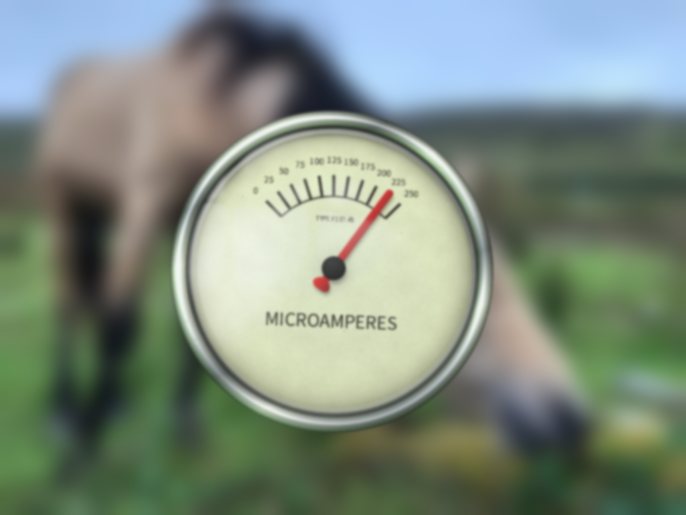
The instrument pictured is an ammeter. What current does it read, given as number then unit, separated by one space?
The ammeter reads 225 µA
